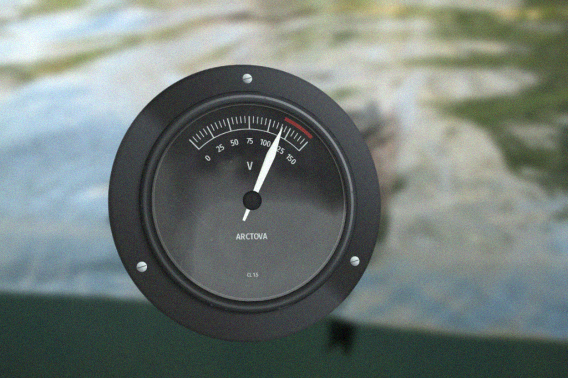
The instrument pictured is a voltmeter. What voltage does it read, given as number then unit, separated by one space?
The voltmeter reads 115 V
